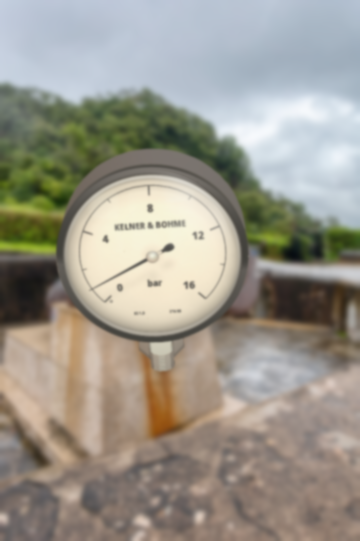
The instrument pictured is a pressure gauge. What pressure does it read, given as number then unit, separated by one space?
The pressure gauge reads 1 bar
